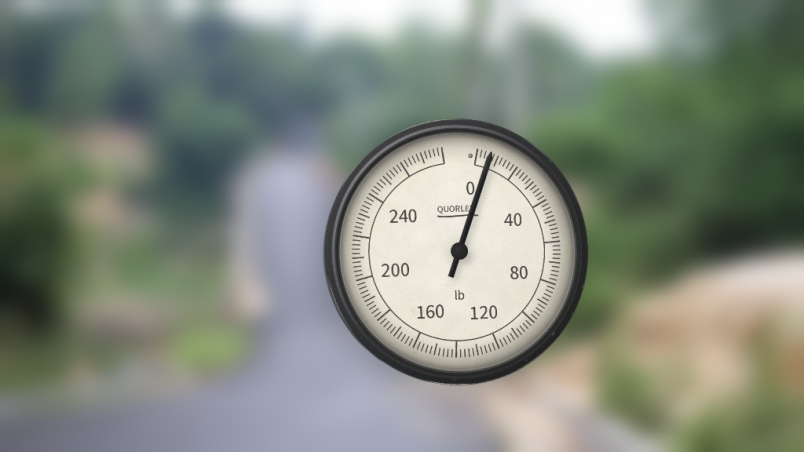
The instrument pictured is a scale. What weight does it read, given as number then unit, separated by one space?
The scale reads 6 lb
